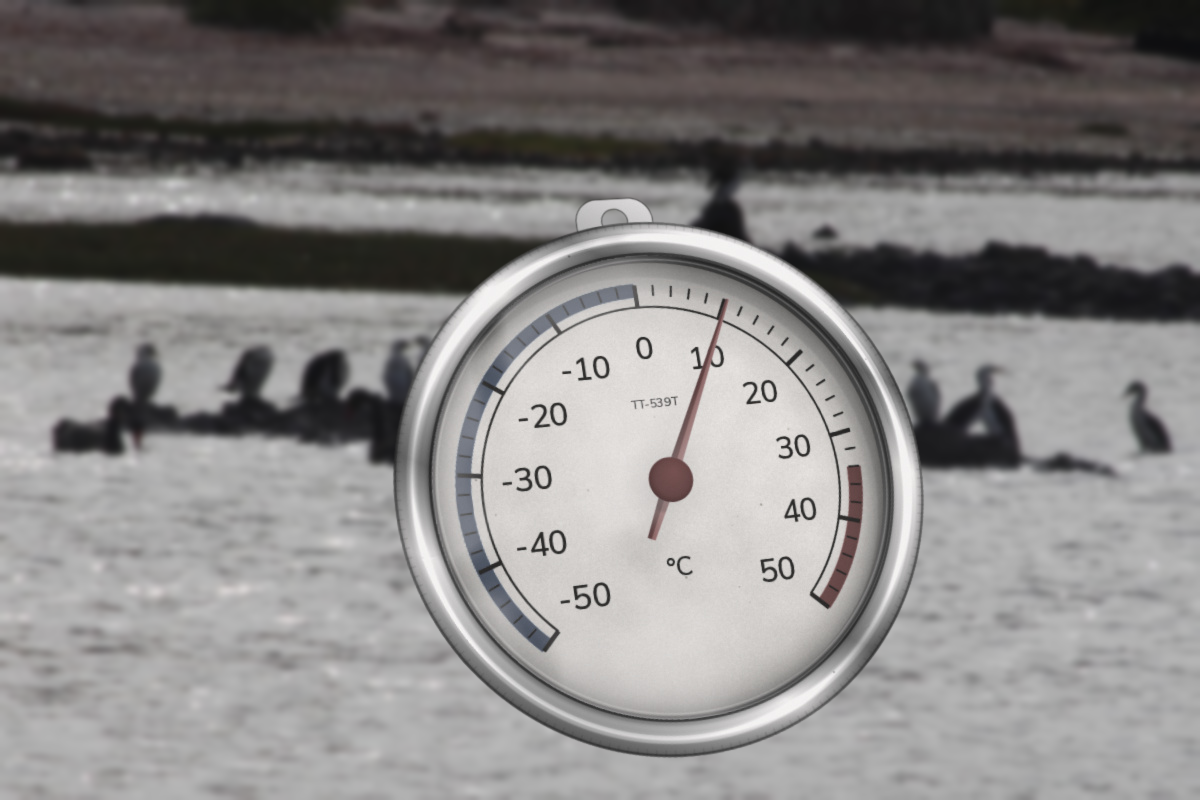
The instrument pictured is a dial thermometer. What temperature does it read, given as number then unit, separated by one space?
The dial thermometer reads 10 °C
